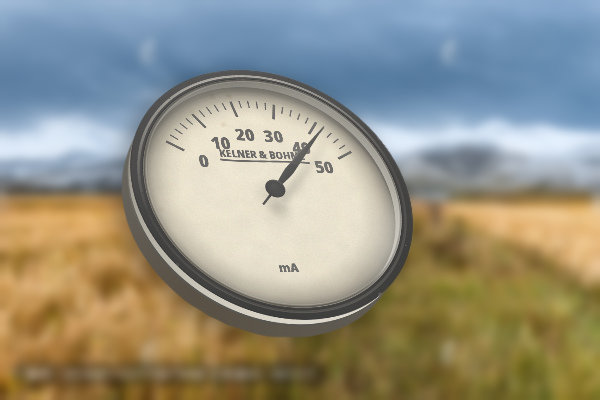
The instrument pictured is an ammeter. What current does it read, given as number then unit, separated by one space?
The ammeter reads 42 mA
